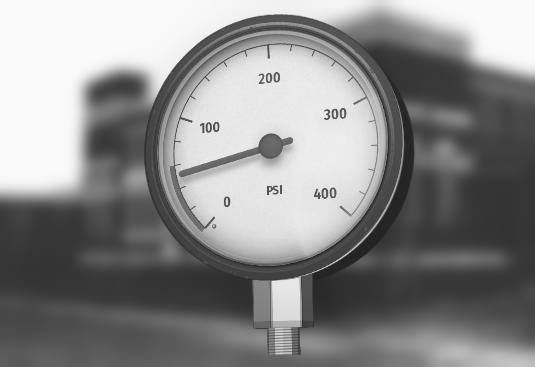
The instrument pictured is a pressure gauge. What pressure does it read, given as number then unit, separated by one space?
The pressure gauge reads 50 psi
